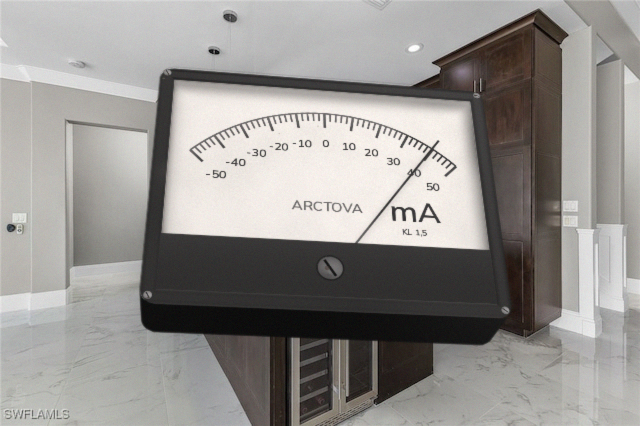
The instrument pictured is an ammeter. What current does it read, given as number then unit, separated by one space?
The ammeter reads 40 mA
